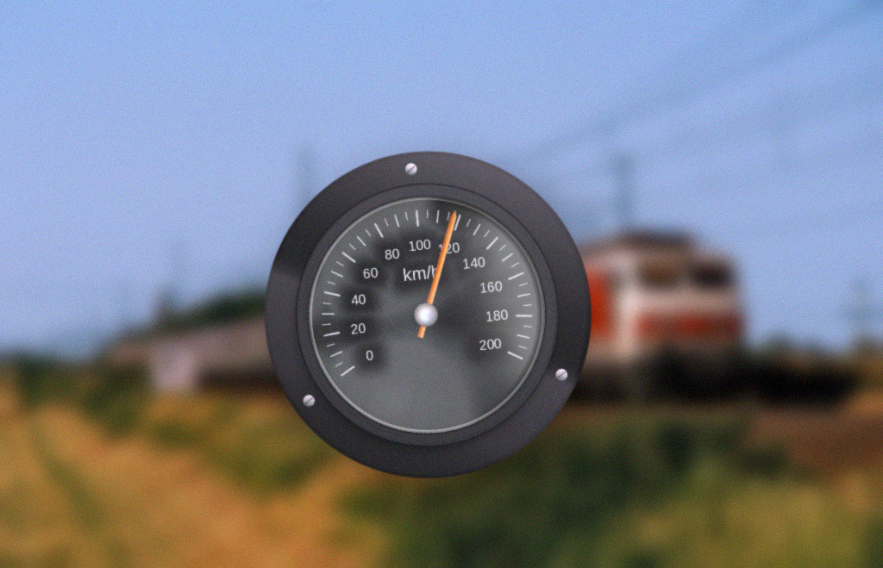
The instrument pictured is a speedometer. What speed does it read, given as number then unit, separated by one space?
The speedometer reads 117.5 km/h
